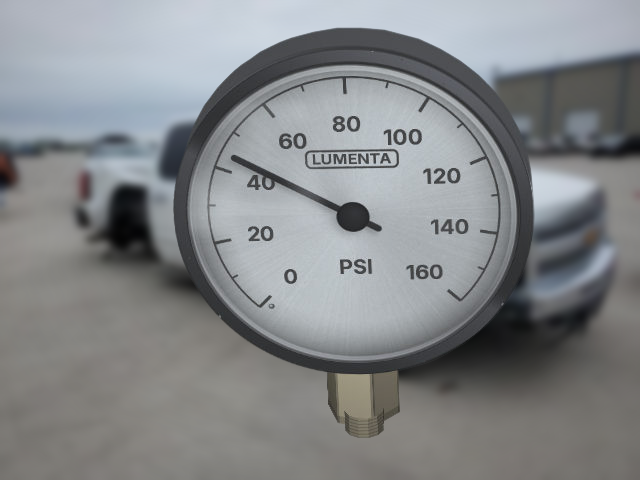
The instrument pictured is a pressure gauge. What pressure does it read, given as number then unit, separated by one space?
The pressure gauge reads 45 psi
